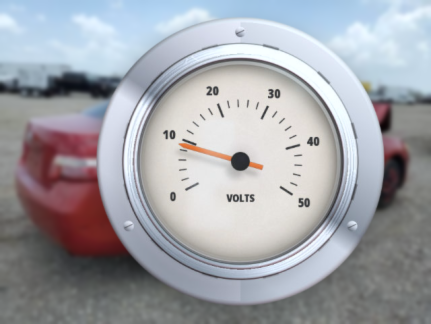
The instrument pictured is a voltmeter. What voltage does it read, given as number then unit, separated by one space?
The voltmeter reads 9 V
